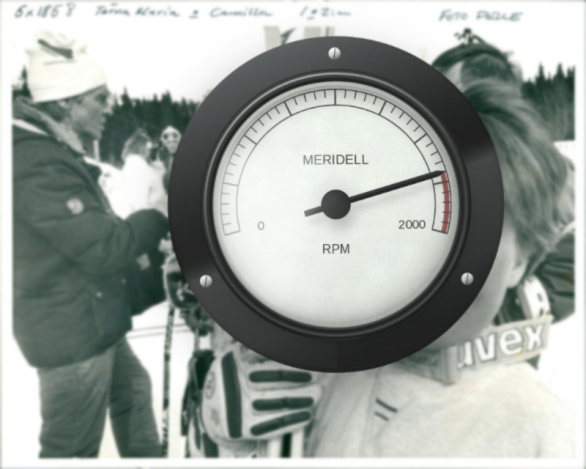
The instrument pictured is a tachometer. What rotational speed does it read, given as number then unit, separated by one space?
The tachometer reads 1700 rpm
